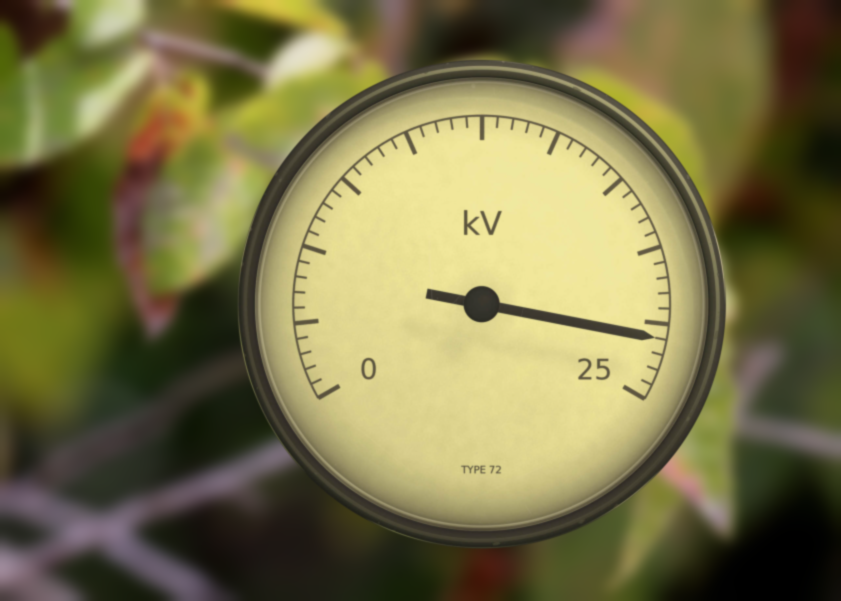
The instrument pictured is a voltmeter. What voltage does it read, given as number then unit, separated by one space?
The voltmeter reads 23 kV
